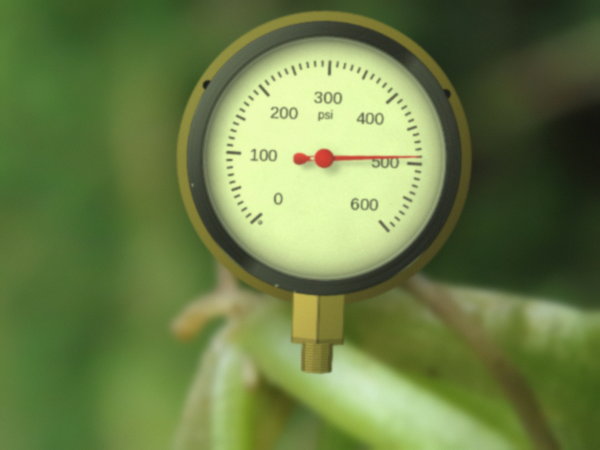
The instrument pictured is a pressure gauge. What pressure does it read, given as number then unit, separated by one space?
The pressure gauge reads 490 psi
